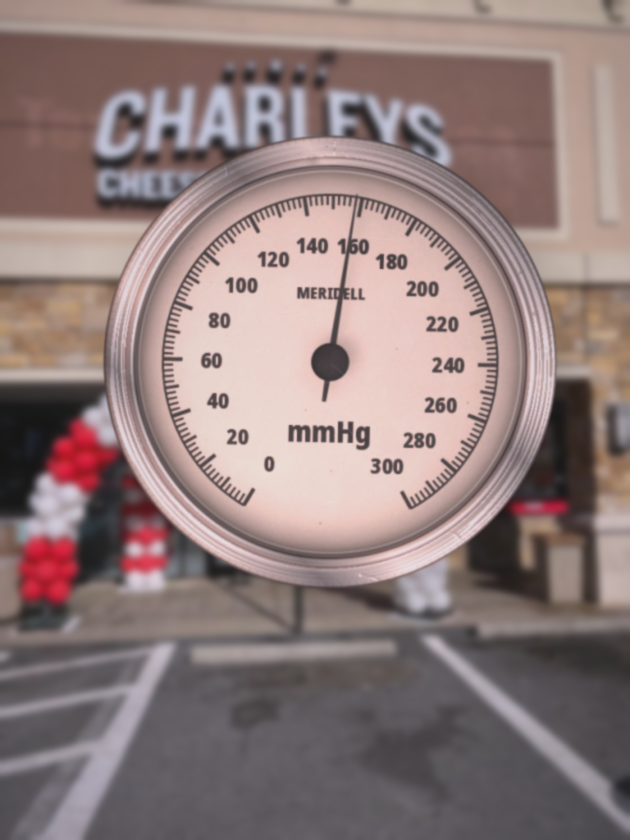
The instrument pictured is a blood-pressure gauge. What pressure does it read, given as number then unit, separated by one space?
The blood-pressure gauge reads 158 mmHg
